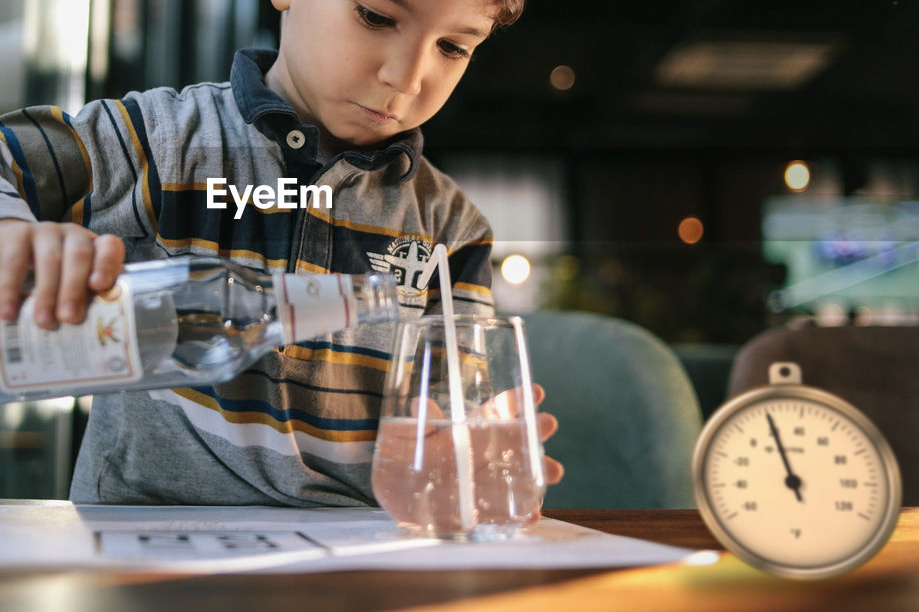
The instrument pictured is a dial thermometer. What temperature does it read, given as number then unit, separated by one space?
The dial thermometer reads 20 °F
